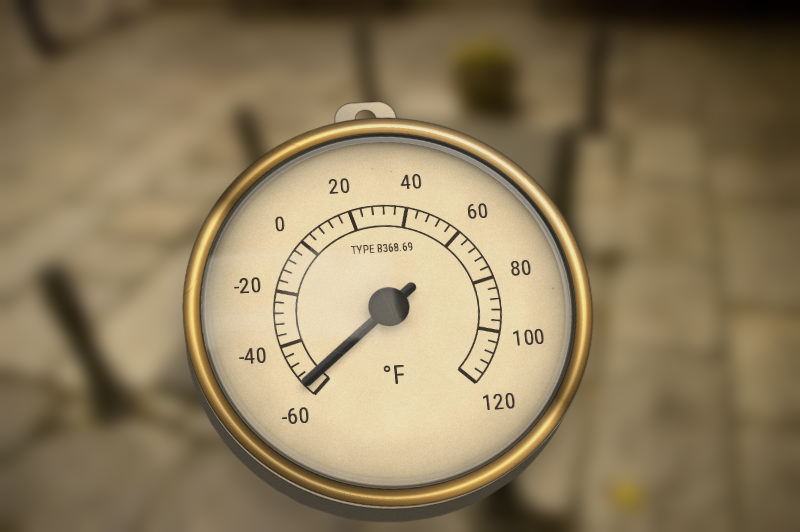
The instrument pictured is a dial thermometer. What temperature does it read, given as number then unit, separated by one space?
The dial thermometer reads -56 °F
